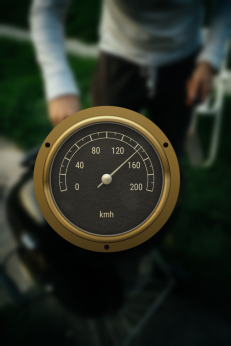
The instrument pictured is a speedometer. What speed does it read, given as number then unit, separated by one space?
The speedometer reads 145 km/h
